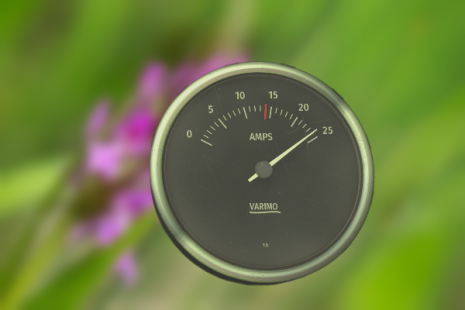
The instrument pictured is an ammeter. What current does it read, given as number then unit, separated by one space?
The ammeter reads 24 A
